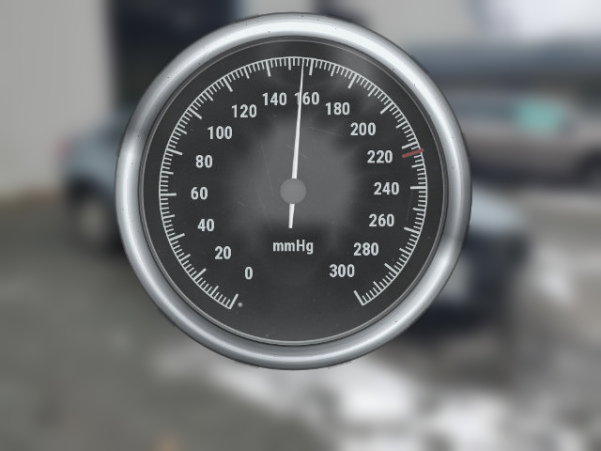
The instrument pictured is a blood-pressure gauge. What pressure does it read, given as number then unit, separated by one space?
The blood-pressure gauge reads 156 mmHg
